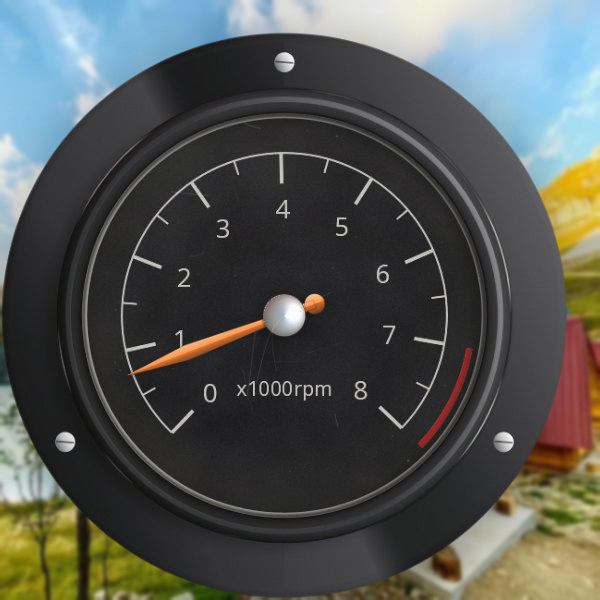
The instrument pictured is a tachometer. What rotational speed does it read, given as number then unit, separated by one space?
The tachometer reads 750 rpm
